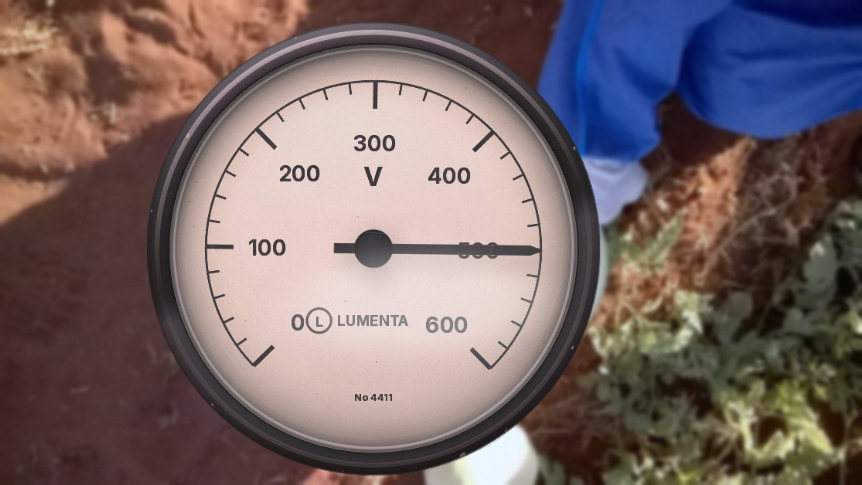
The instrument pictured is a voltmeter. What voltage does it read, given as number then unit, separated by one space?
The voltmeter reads 500 V
